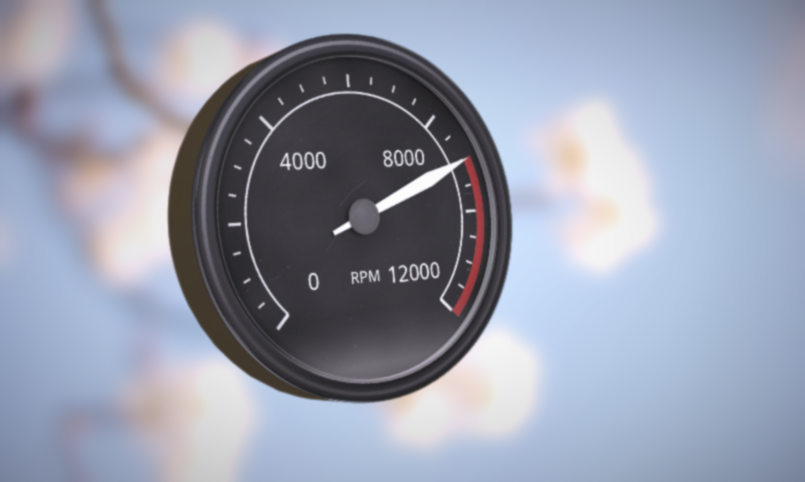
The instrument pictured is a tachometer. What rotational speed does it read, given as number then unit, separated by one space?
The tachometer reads 9000 rpm
